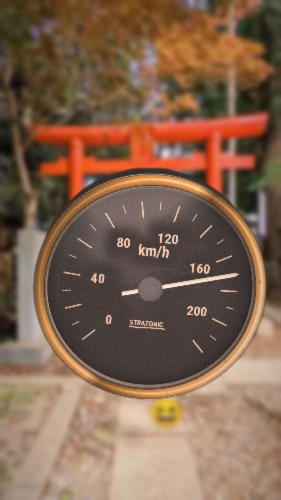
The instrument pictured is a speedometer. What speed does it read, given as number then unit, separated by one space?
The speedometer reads 170 km/h
